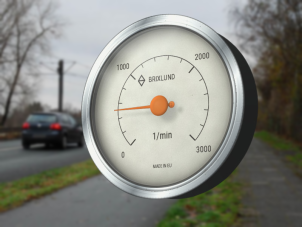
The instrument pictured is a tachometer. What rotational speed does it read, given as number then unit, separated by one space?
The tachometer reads 500 rpm
